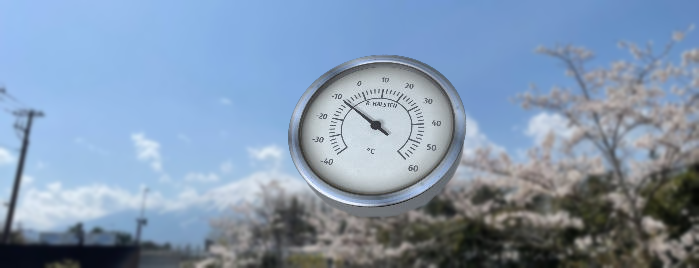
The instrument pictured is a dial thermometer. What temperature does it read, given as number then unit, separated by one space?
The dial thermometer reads -10 °C
